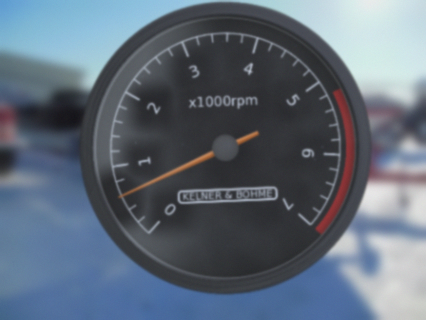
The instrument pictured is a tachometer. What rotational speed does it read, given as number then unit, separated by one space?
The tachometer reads 600 rpm
